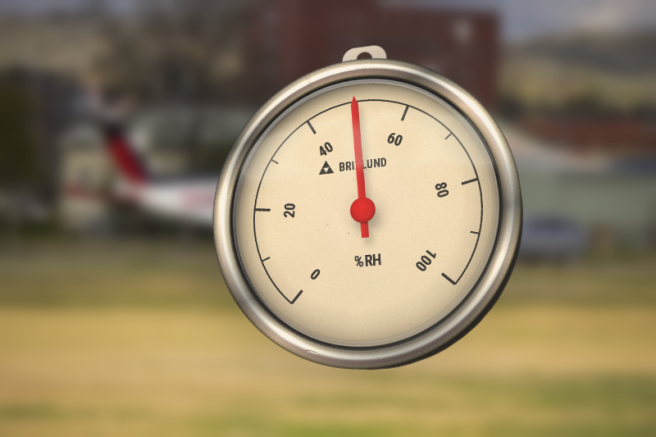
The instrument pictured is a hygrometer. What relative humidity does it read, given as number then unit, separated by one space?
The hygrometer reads 50 %
